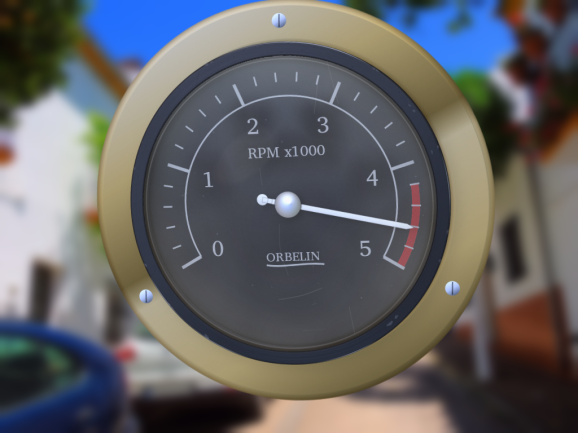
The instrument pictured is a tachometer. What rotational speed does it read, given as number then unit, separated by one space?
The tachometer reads 4600 rpm
